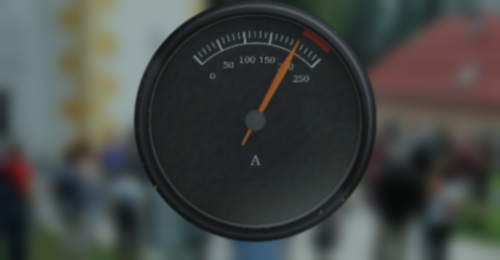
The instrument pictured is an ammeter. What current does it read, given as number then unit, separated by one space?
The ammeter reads 200 A
